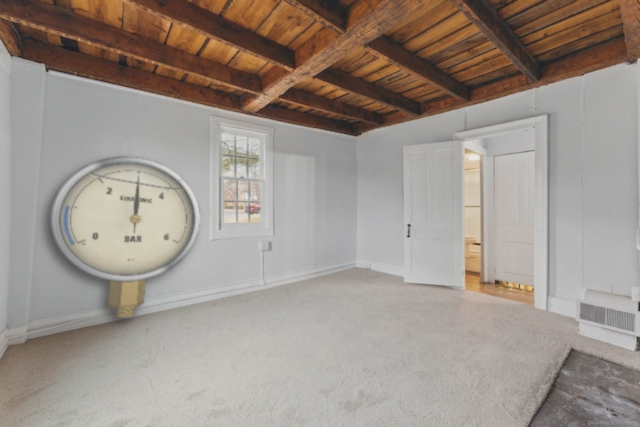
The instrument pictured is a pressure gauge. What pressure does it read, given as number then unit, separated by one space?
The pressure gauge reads 3 bar
